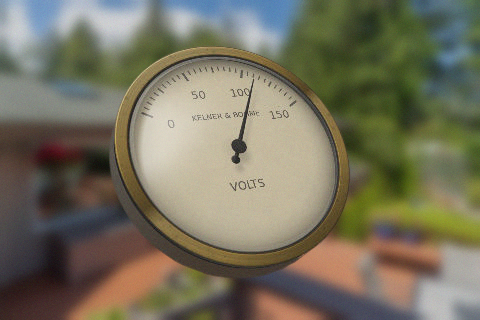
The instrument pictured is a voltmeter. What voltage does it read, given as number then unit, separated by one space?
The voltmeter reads 110 V
